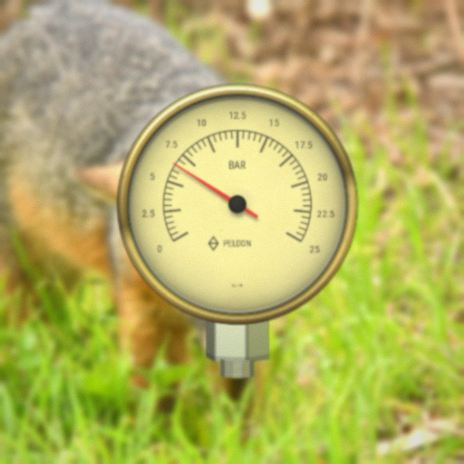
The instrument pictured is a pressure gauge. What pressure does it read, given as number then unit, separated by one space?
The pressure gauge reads 6.5 bar
